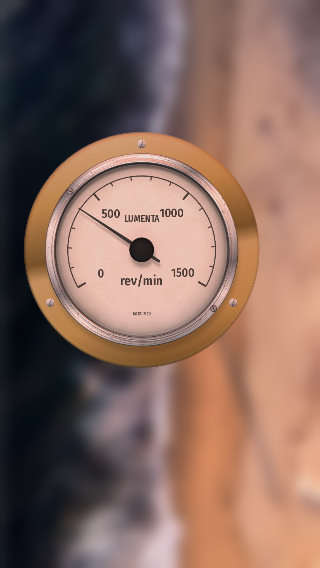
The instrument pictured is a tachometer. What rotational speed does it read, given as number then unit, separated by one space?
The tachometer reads 400 rpm
